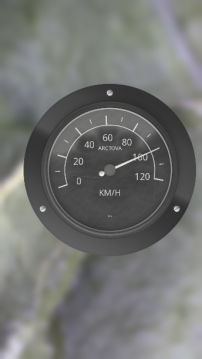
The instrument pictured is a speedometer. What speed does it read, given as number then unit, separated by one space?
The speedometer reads 100 km/h
